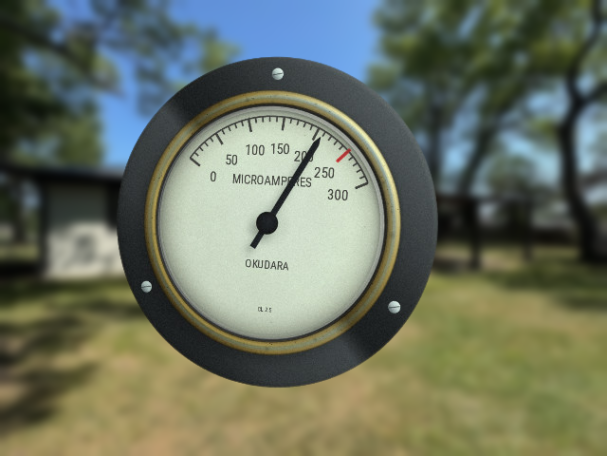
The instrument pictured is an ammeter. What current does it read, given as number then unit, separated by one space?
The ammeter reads 210 µA
